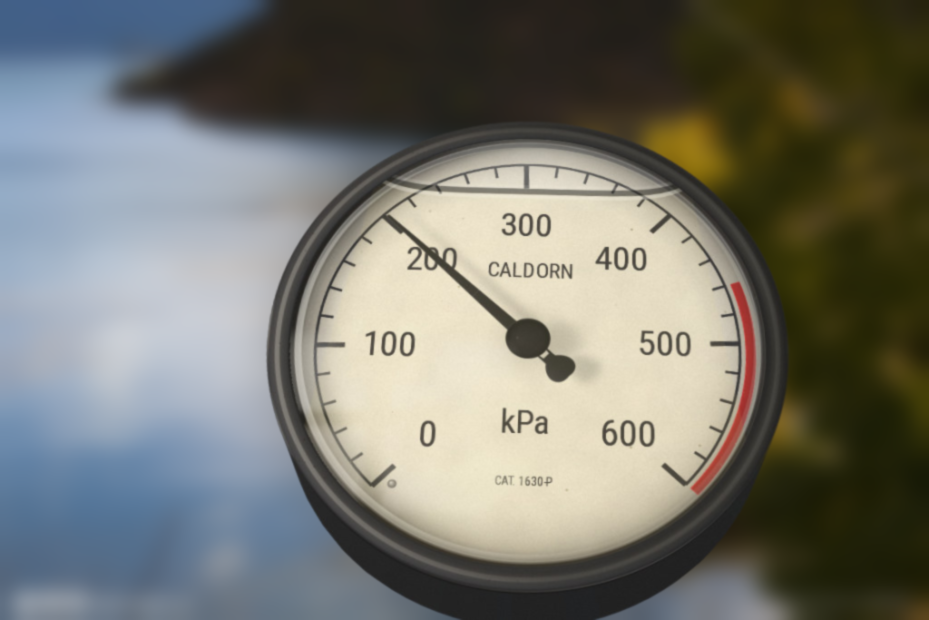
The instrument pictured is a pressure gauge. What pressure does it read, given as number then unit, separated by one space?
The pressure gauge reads 200 kPa
